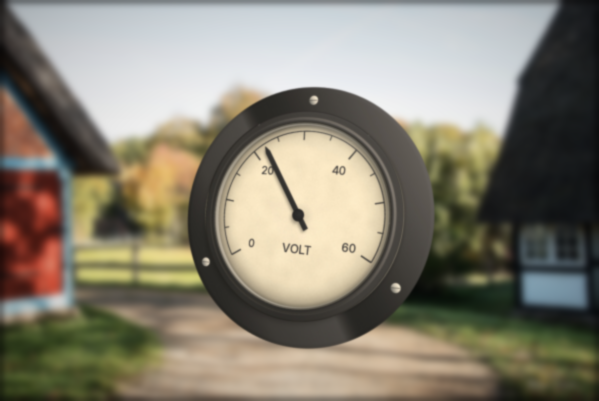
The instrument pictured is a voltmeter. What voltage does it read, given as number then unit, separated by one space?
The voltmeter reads 22.5 V
